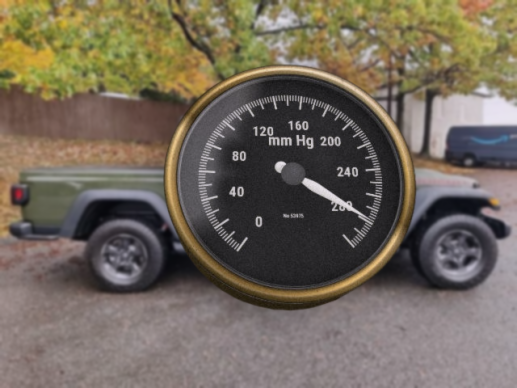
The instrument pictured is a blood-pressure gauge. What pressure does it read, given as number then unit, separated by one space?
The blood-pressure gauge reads 280 mmHg
